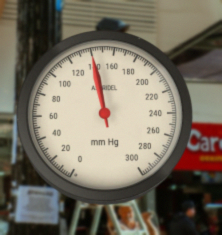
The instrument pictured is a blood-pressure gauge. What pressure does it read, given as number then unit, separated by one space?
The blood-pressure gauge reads 140 mmHg
